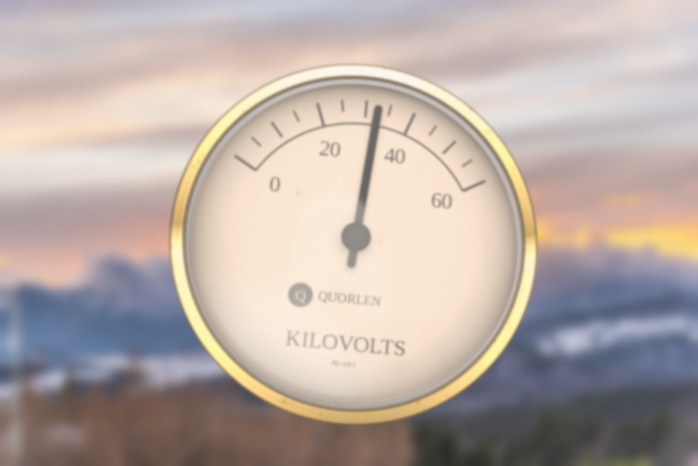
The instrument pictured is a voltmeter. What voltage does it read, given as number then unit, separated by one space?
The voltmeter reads 32.5 kV
